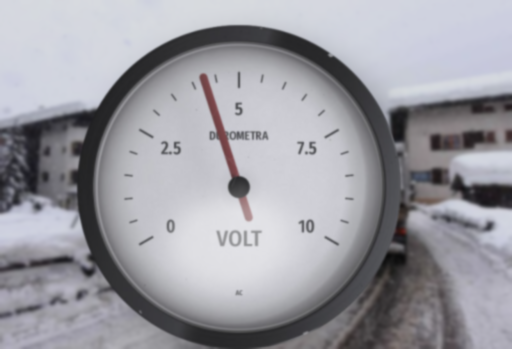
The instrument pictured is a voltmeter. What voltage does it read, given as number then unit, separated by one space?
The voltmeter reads 4.25 V
